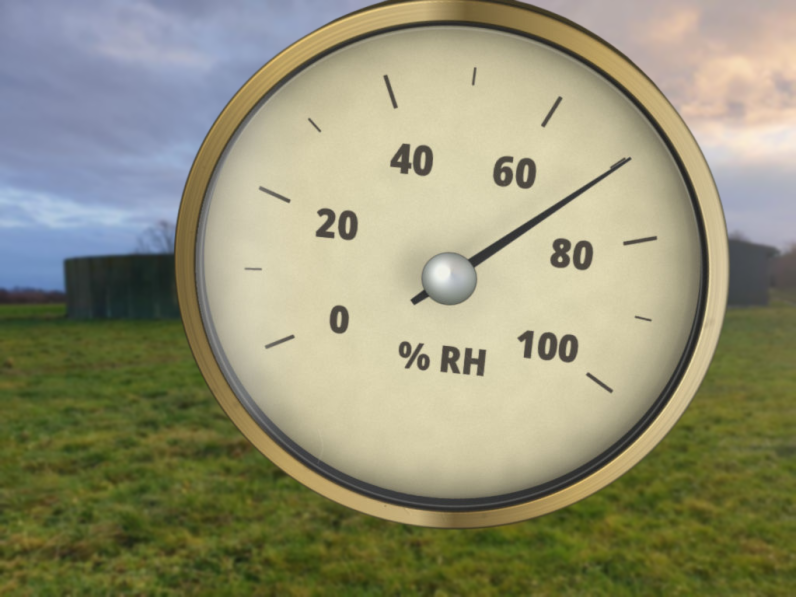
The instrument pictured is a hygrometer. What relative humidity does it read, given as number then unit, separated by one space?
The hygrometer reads 70 %
